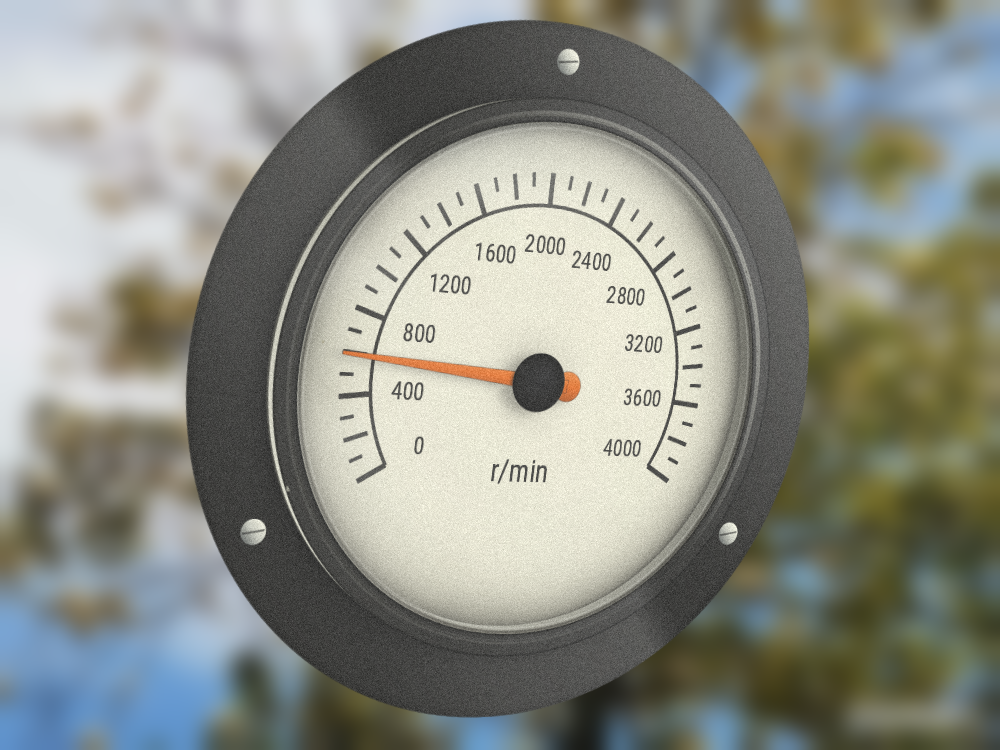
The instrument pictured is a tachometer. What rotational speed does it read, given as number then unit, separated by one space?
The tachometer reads 600 rpm
